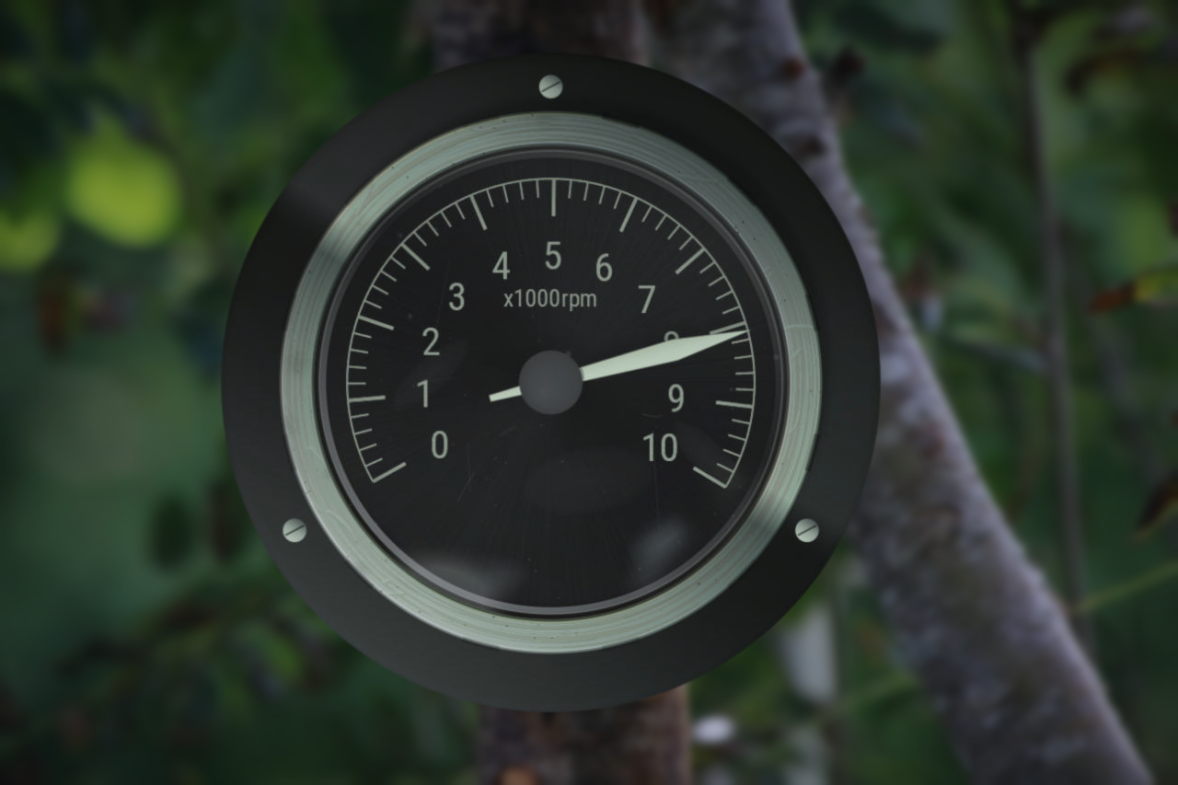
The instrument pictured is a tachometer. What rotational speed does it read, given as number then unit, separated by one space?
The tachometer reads 8100 rpm
